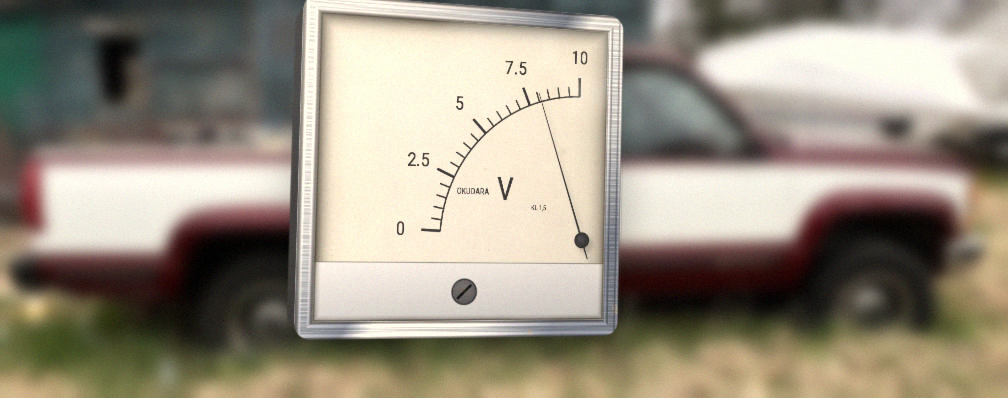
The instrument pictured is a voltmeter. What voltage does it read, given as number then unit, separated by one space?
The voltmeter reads 8 V
